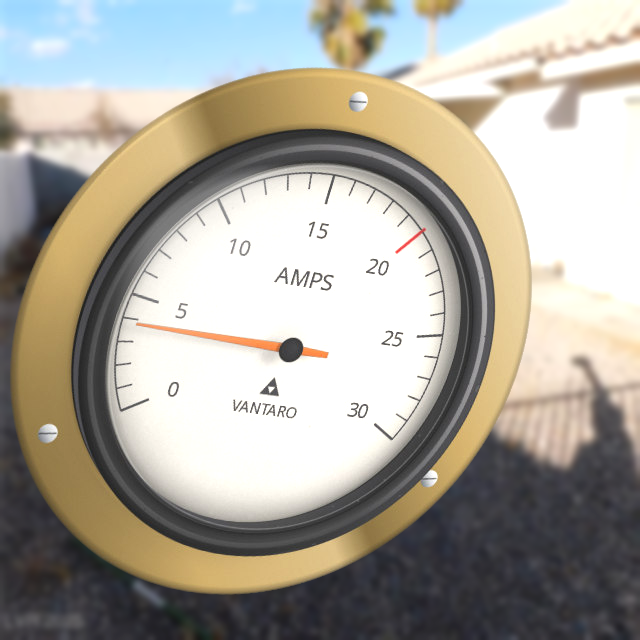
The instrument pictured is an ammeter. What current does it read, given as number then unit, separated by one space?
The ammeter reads 4 A
